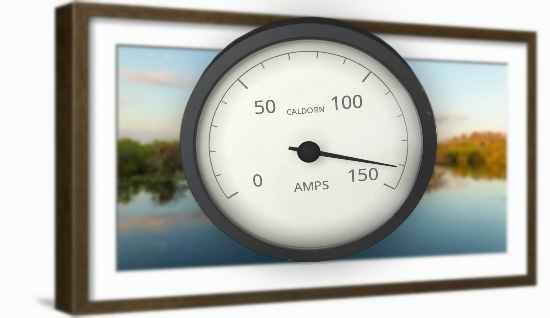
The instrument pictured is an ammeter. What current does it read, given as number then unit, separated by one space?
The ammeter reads 140 A
